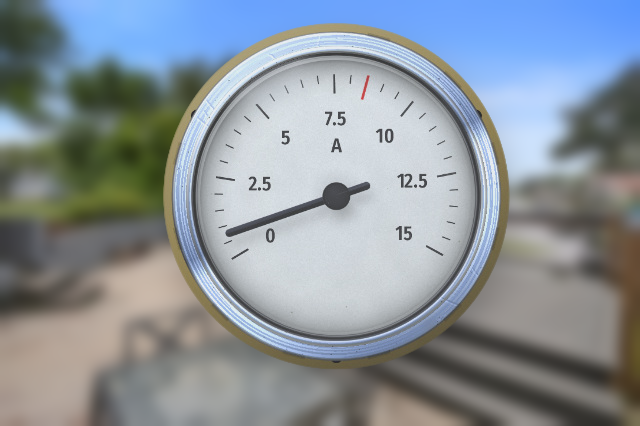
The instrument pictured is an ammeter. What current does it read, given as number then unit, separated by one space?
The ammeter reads 0.75 A
